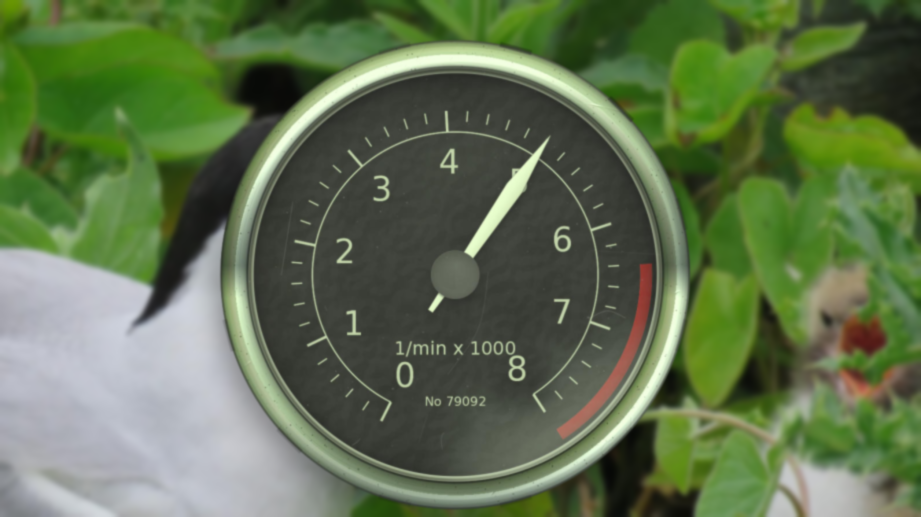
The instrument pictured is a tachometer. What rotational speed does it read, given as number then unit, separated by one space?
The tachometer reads 5000 rpm
